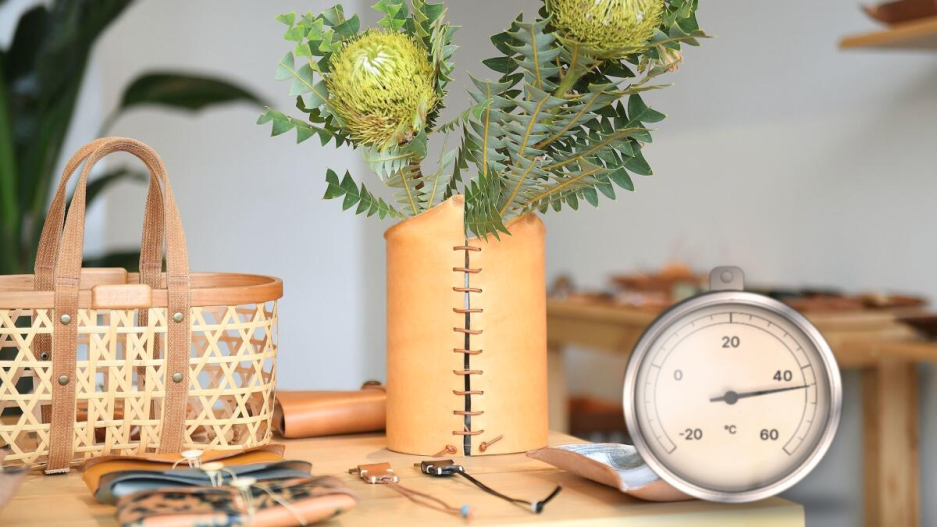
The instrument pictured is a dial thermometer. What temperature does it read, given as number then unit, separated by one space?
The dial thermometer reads 44 °C
